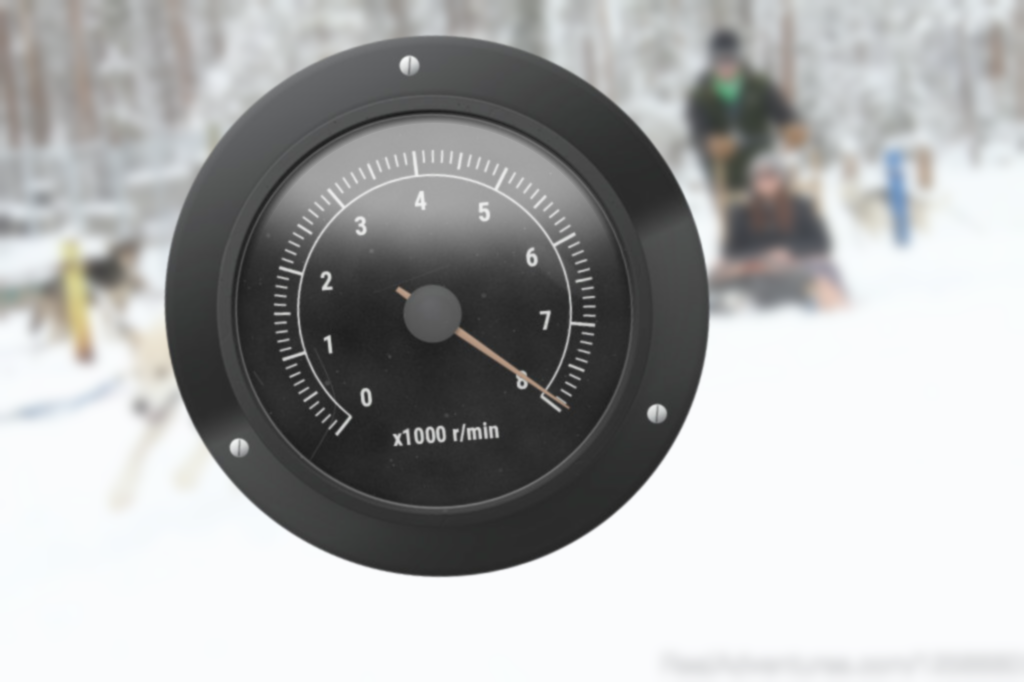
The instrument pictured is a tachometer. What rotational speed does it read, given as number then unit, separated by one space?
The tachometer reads 7900 rpm
